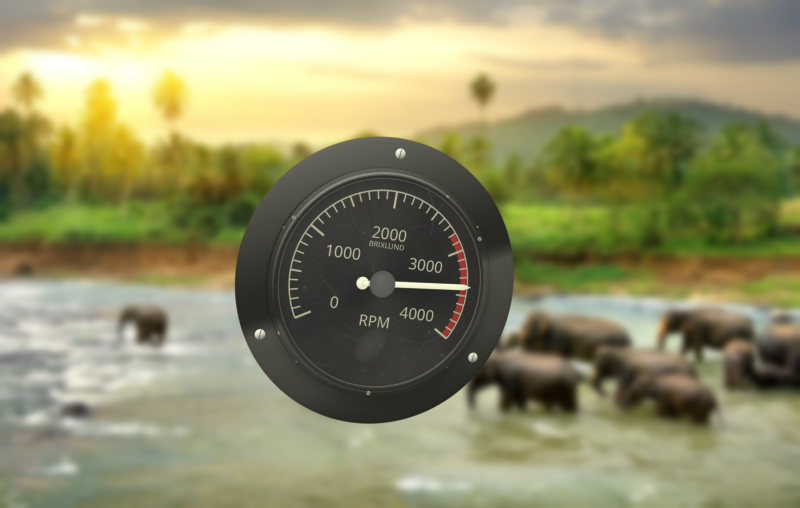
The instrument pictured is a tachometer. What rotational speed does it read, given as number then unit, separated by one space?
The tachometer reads 3400 rpm
